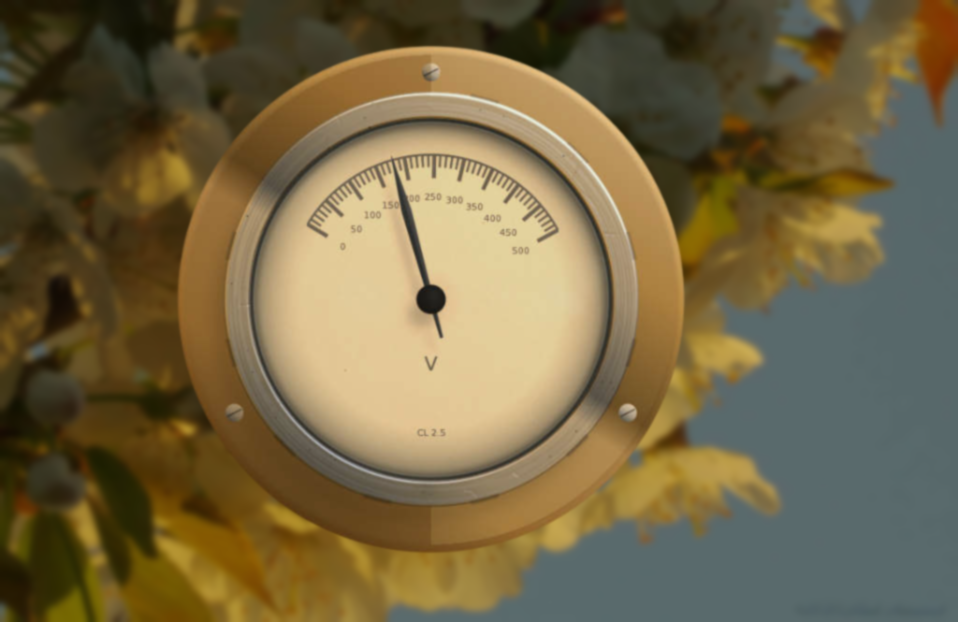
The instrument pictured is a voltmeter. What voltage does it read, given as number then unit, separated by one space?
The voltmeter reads 180 V
